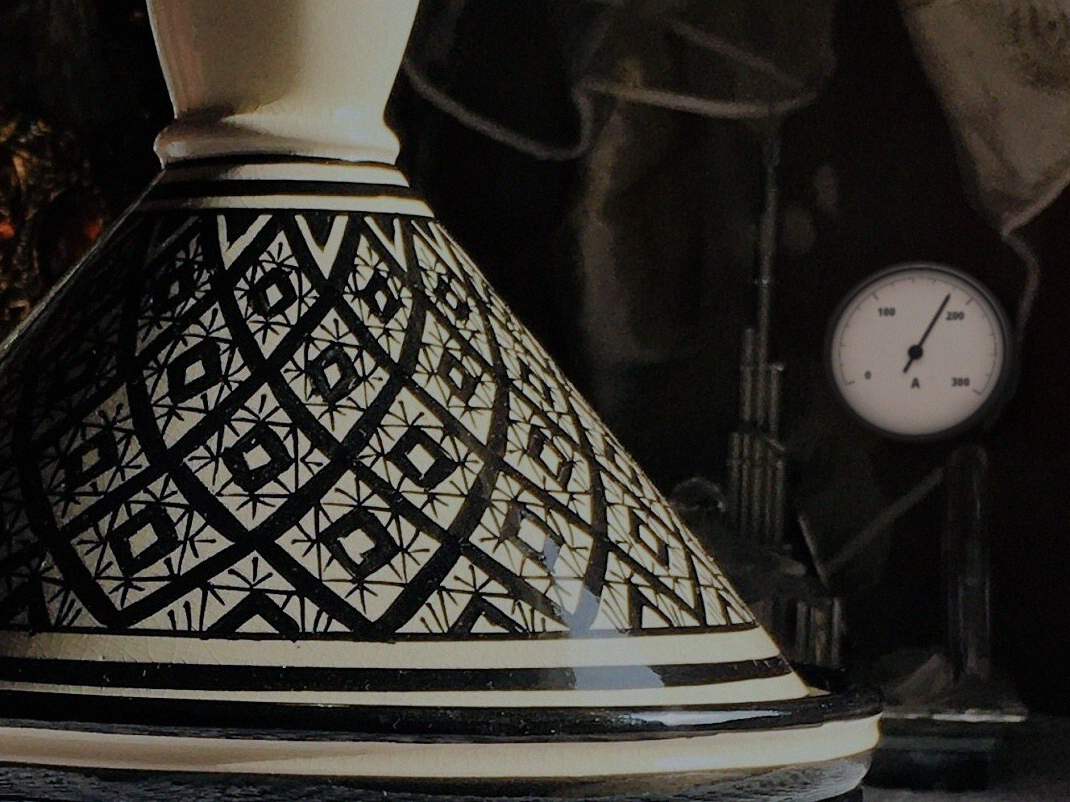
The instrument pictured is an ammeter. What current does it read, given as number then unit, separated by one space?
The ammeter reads 180 A
